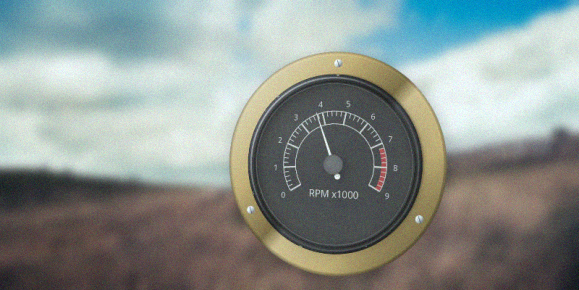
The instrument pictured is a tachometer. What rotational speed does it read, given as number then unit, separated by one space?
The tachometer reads 3800 rpm
